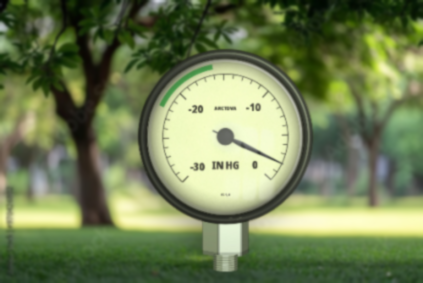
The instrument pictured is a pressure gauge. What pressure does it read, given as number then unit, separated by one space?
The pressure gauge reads -2 inHg
